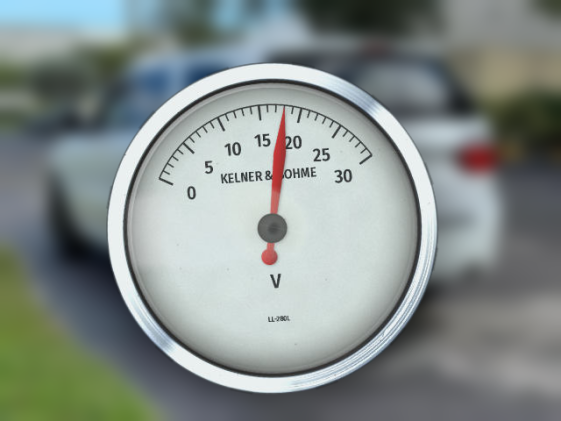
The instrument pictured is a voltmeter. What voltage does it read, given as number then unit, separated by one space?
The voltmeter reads 18 V
